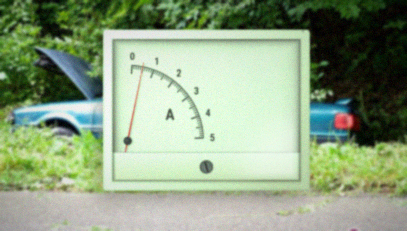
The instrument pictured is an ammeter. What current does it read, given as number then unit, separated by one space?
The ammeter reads 0.5 A
